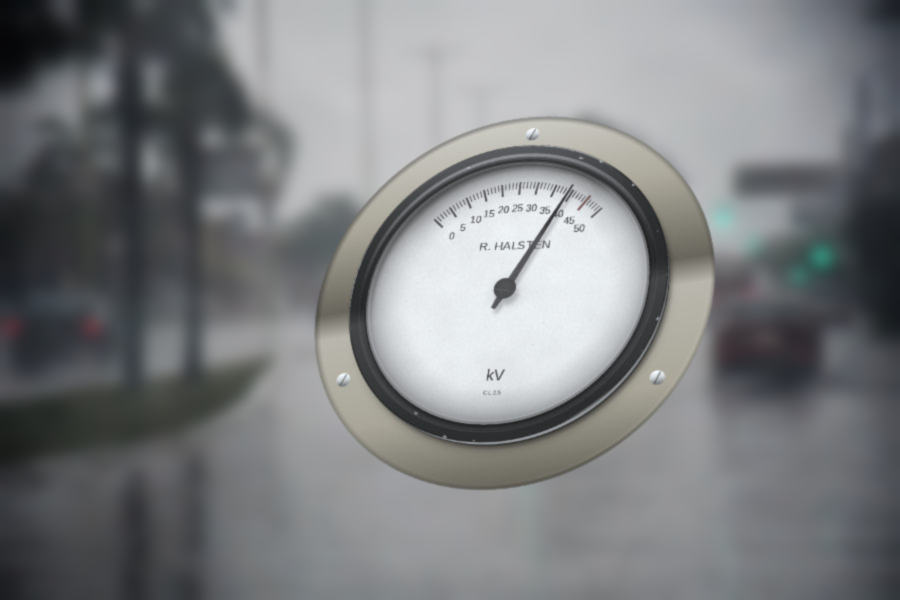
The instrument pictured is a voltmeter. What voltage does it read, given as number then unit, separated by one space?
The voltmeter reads 40 kV
